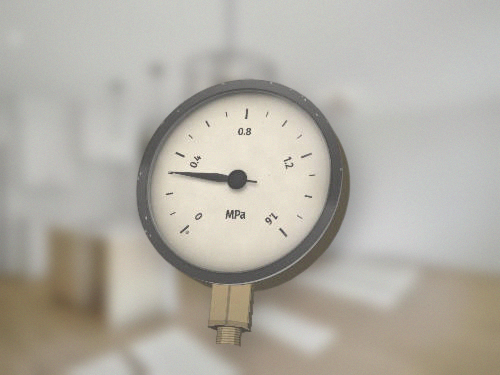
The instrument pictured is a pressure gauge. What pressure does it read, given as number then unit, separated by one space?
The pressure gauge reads 0.3 MPa
